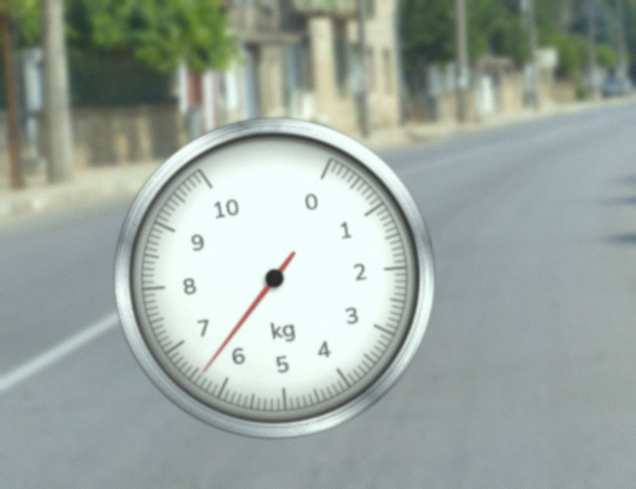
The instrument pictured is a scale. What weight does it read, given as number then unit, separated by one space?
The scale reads 6.4 kg
